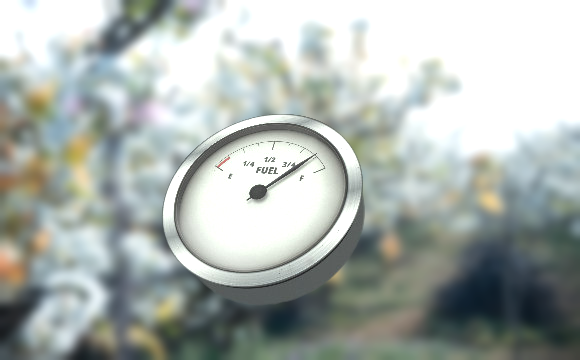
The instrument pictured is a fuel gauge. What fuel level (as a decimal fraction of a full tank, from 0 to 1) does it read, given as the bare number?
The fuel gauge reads 0.875
